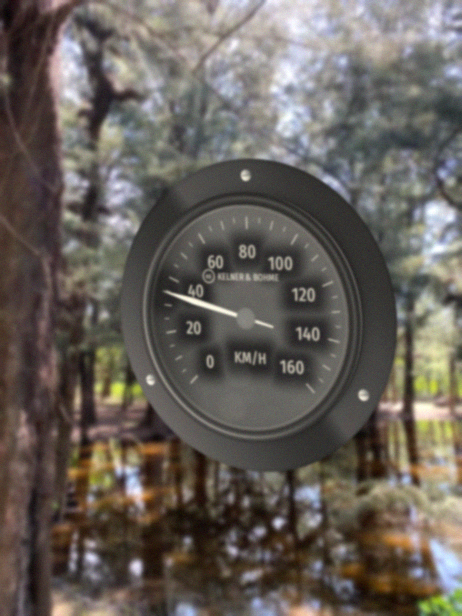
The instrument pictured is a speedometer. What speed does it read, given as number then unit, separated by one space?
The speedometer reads 35 km/h
